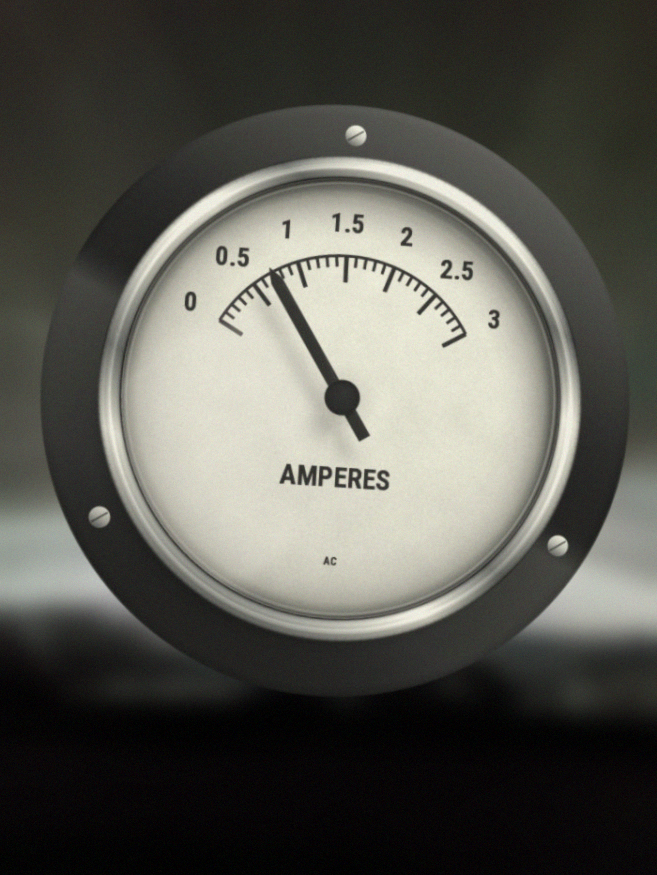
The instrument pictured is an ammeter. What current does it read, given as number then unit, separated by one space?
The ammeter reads 0.7 A
